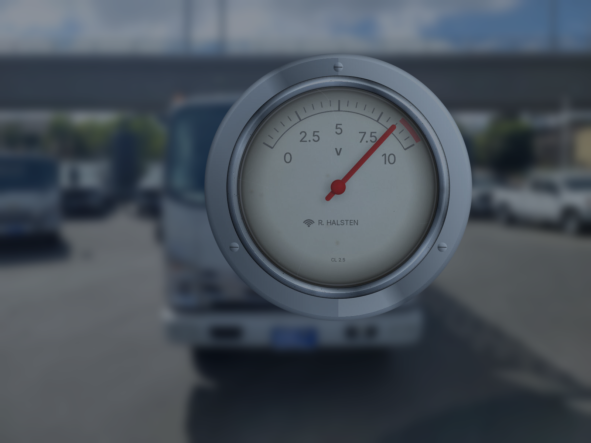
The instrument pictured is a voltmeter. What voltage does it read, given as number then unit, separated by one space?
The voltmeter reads 8.5 V
